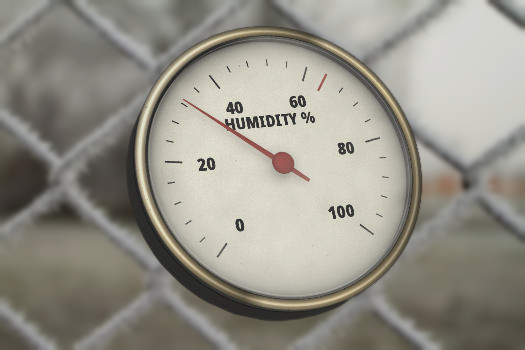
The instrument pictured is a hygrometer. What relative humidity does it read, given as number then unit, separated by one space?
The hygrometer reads 32 %
